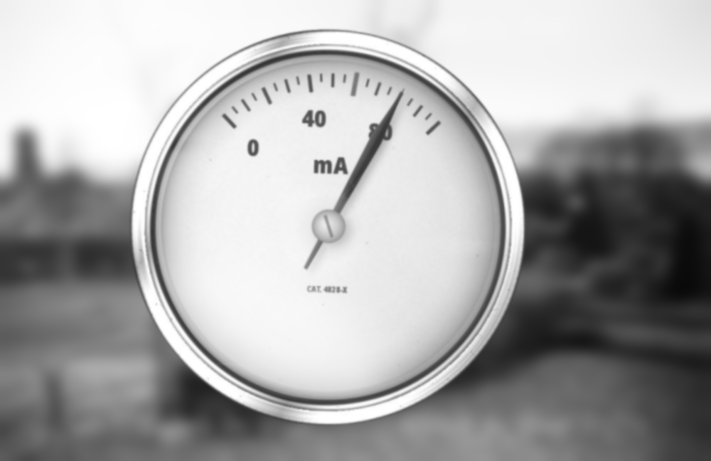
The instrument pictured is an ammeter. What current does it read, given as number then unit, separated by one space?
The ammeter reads 80 mA
